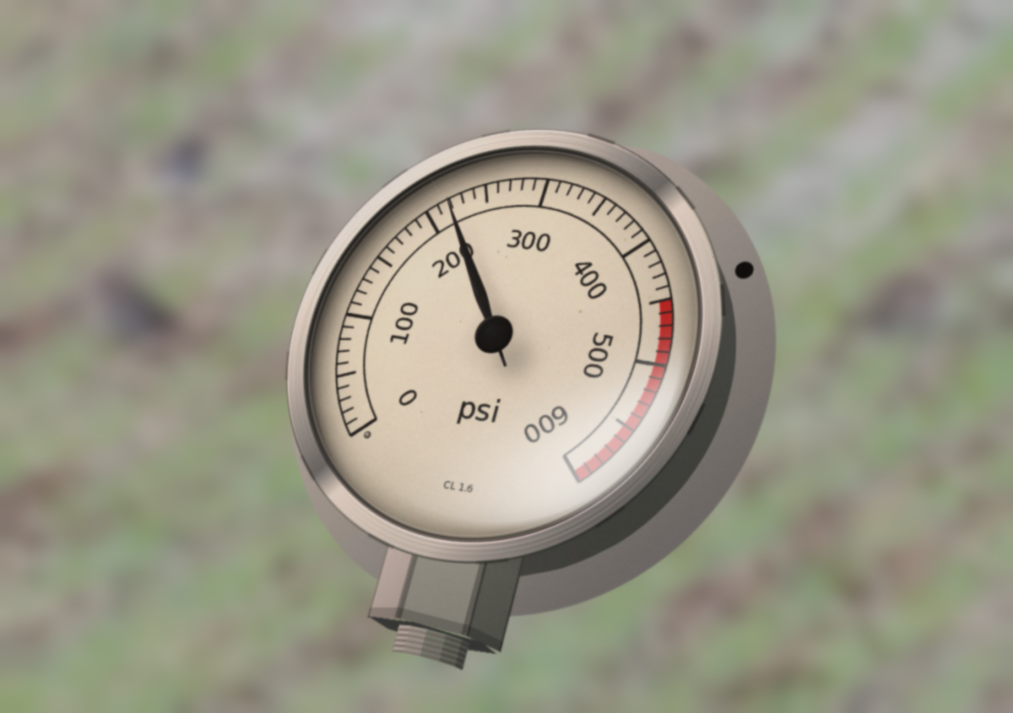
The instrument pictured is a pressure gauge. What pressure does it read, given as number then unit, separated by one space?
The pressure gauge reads 220 psi
